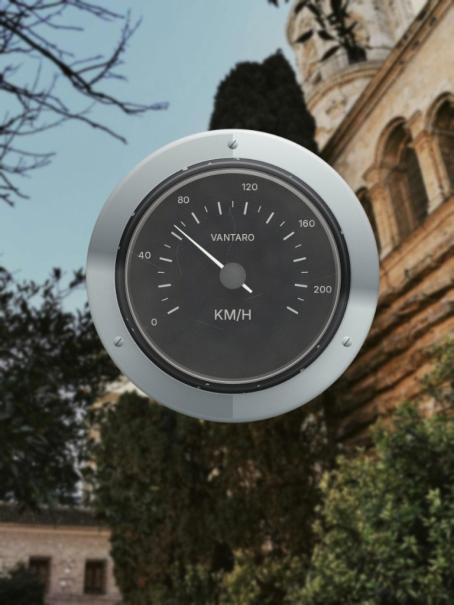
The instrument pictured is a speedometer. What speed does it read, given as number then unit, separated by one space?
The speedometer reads 65 km/h
